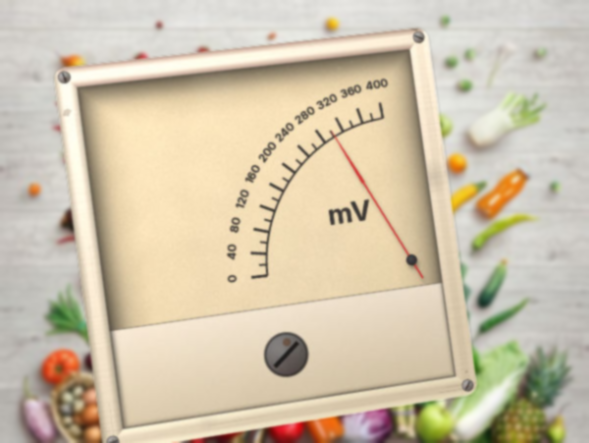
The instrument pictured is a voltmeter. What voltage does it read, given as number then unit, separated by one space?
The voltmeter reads 300 mV
